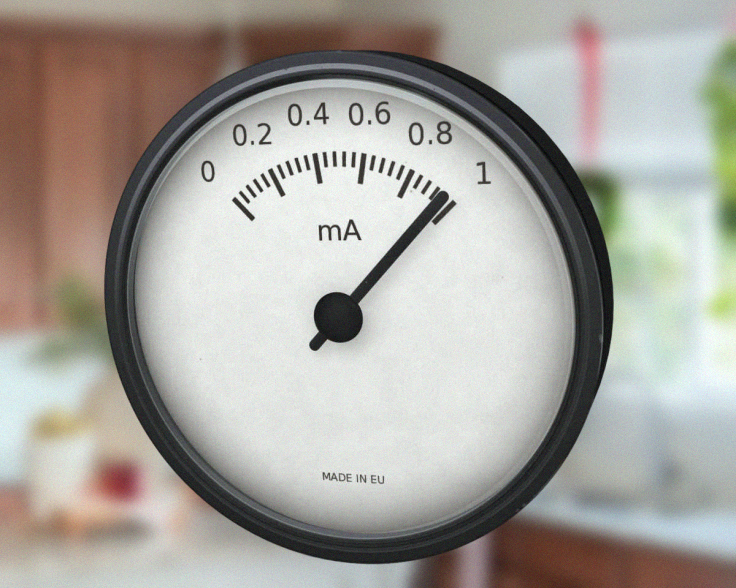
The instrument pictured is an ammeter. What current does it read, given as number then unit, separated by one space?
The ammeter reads 0.96 mA
